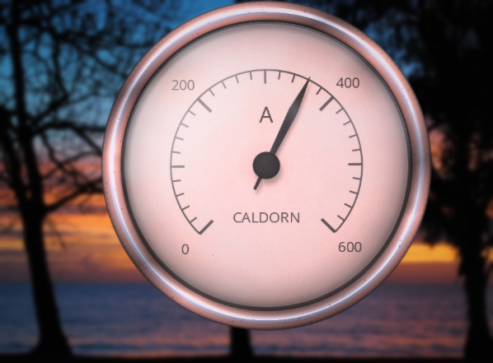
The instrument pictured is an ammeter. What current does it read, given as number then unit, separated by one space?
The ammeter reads 360 A
